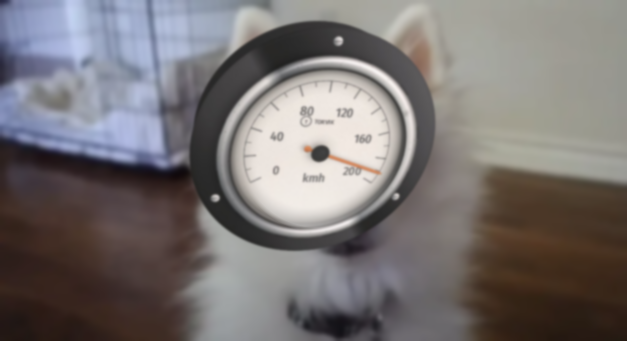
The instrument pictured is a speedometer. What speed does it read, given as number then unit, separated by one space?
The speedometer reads 190 km/h
